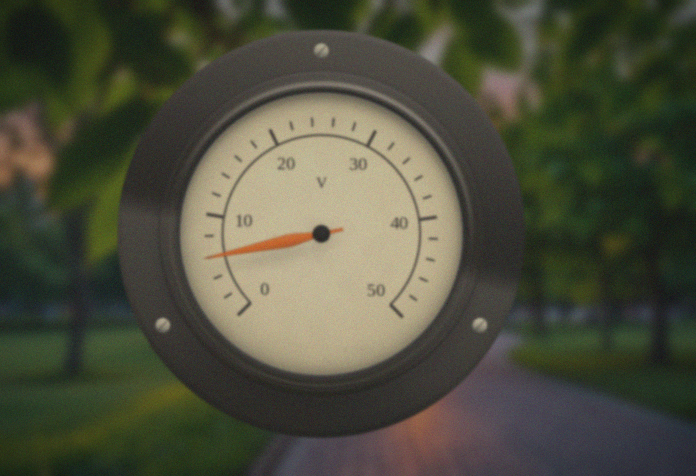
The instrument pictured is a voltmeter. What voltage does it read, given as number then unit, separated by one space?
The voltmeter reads 6 V
